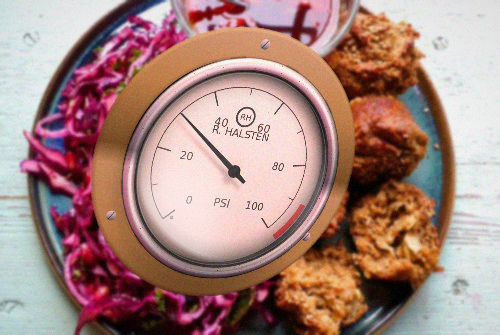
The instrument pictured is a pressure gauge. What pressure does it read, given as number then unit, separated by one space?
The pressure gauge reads 30 psi
